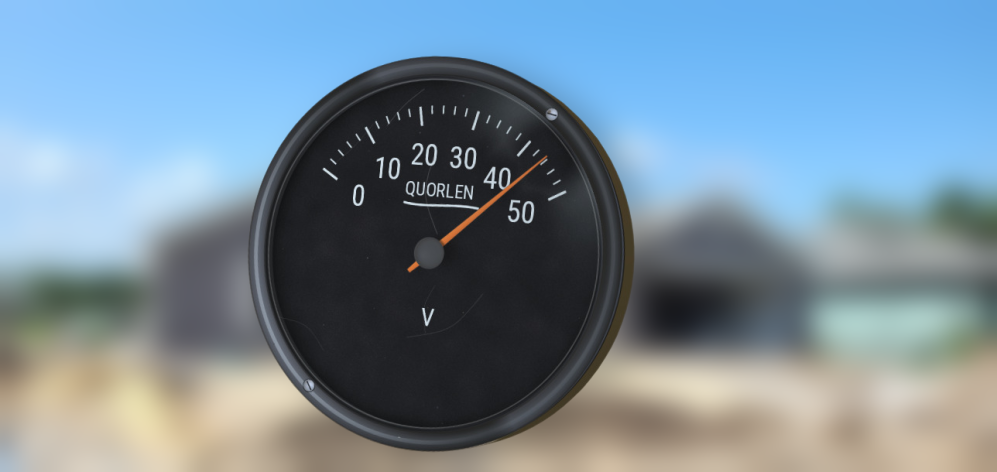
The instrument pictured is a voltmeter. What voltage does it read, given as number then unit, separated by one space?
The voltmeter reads 44 V
